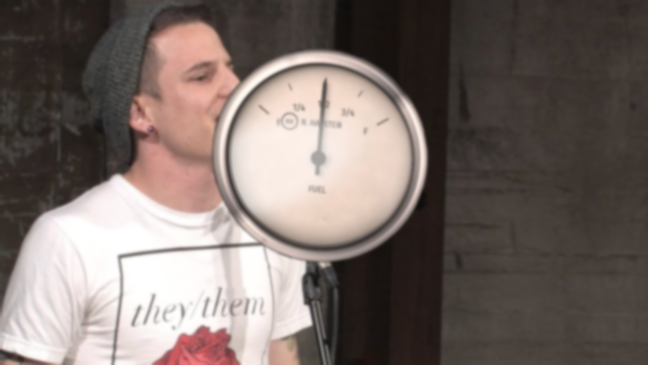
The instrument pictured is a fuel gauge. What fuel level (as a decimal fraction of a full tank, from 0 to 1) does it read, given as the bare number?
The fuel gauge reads 0.5
